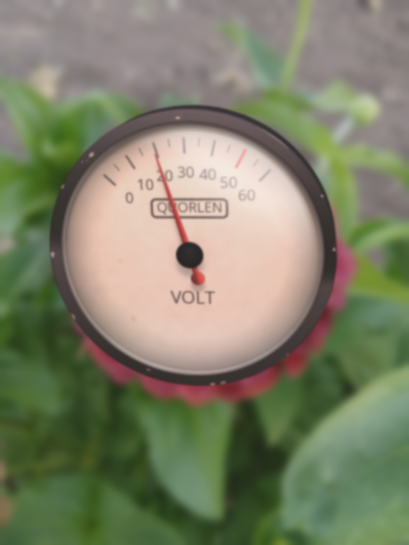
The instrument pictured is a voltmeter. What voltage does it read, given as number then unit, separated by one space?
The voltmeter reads 20 V
